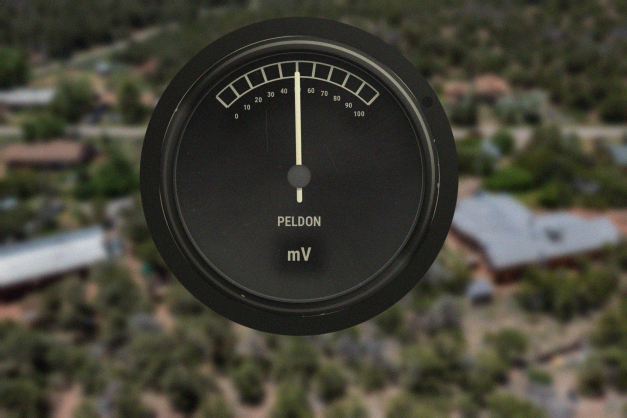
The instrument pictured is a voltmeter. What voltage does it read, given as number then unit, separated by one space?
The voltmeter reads 50 mV
